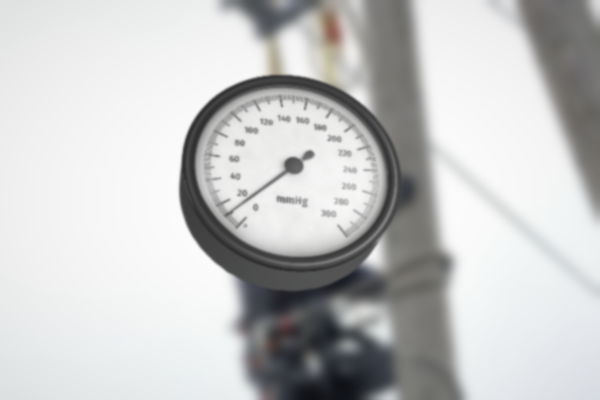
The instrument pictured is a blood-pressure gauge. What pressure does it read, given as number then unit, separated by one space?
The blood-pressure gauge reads 10 mmHg
